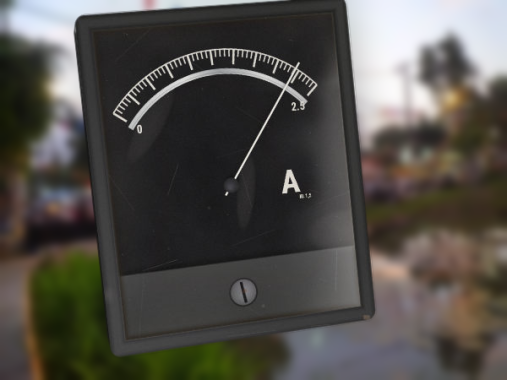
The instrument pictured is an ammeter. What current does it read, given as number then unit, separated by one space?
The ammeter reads 2.2 A
